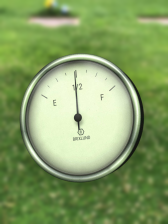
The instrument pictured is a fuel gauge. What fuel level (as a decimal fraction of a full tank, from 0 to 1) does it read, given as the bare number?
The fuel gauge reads 0.5
